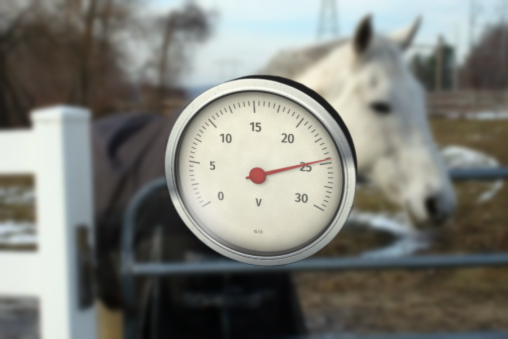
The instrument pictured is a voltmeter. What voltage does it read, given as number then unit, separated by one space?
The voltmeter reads 24.5 V
